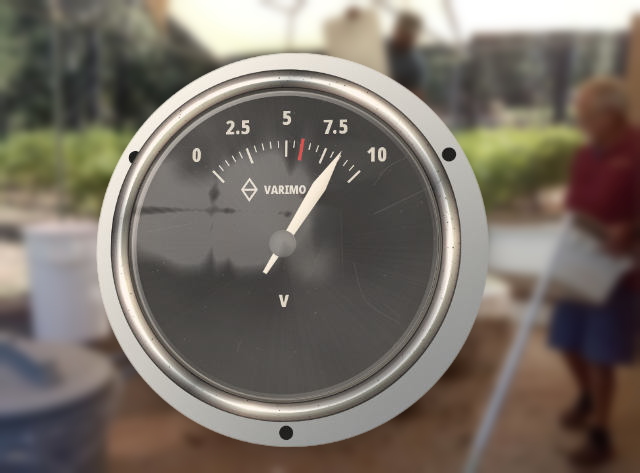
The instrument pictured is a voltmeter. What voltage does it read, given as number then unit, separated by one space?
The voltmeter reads 8.5 V
